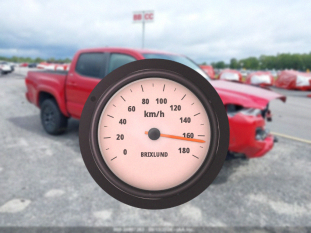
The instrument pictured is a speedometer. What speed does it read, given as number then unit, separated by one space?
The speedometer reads 165 km/h
